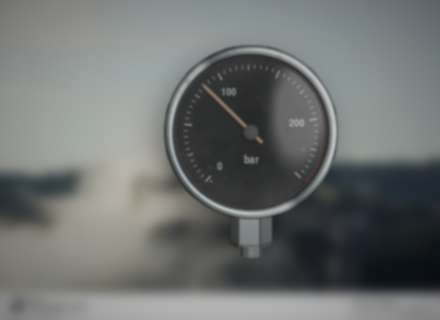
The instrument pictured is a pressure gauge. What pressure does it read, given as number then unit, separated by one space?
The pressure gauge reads 85 bar
